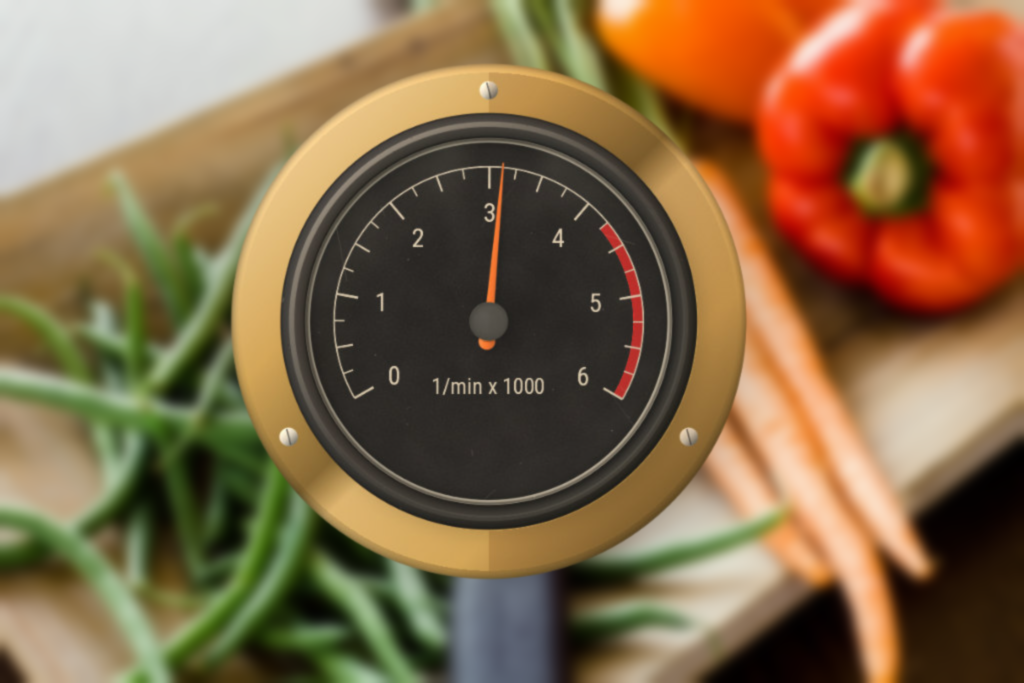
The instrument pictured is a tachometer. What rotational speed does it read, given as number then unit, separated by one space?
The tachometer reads 3125 rpm
